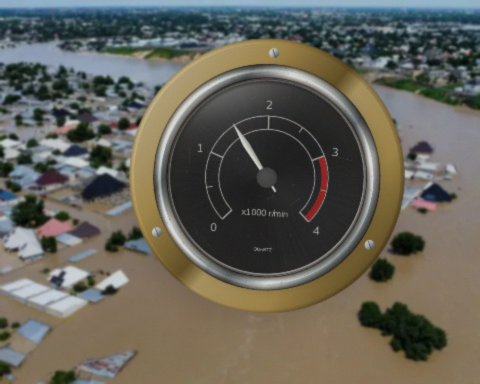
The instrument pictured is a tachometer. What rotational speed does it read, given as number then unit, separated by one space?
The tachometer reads 1500 rpm
